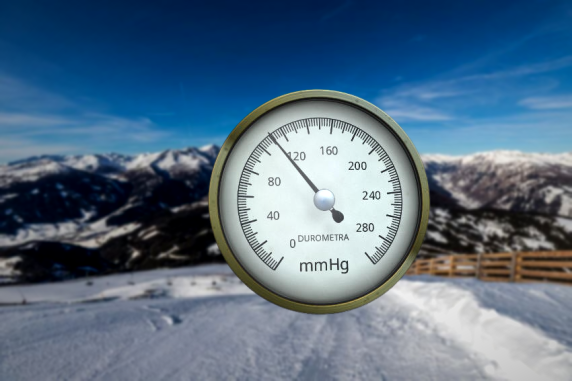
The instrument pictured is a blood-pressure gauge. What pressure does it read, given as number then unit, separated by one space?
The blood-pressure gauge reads 110 mmHg
